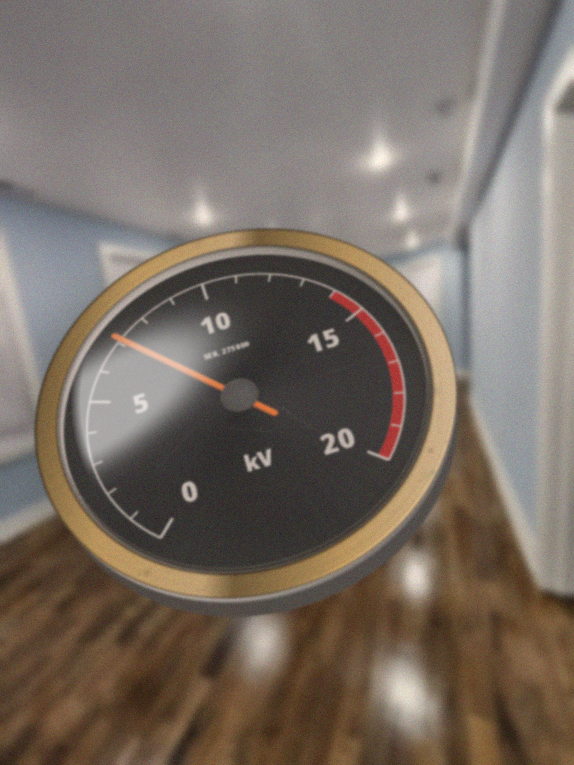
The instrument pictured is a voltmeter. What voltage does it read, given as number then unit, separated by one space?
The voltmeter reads 7 kV
